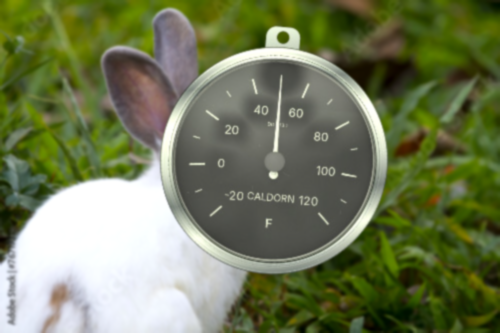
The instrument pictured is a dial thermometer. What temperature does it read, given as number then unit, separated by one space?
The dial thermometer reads 50 °F
